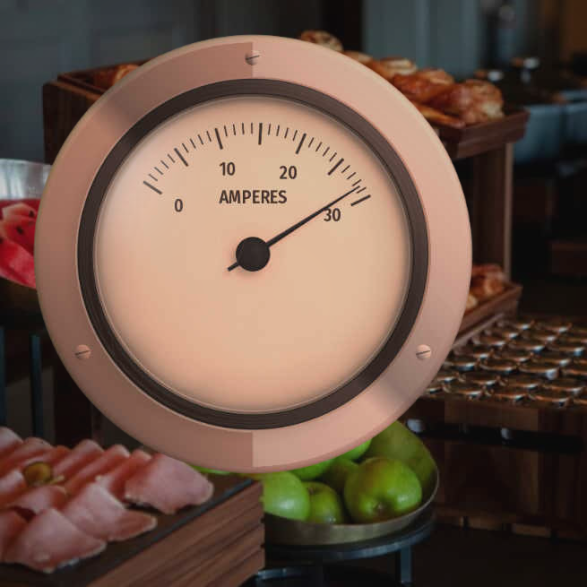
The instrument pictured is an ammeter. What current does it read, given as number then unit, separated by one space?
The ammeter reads 28.5 A
